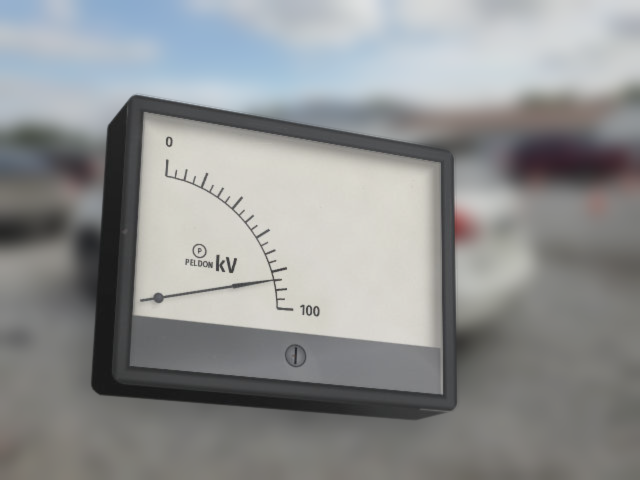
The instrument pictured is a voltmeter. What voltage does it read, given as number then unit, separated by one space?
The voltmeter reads 85 kV
